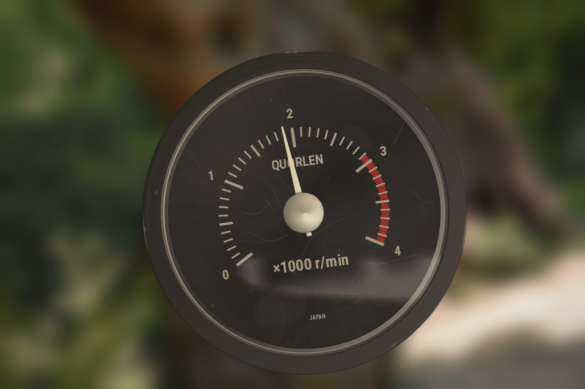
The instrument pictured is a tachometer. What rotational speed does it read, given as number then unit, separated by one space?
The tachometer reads 1900 rpm
